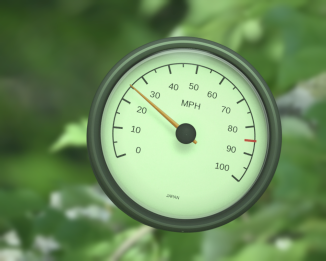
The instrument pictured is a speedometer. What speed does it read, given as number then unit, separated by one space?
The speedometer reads 25 mph
